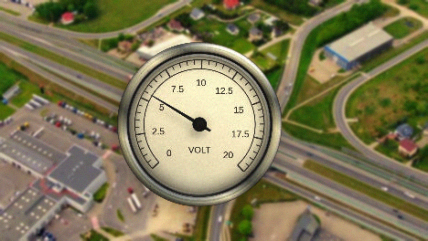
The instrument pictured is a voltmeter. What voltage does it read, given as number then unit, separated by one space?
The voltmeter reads 5.5 V
